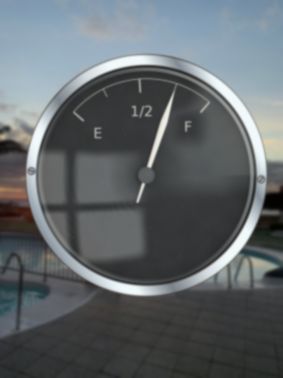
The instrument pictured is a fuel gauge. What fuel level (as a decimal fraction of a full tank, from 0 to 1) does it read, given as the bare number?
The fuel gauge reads 0.75
